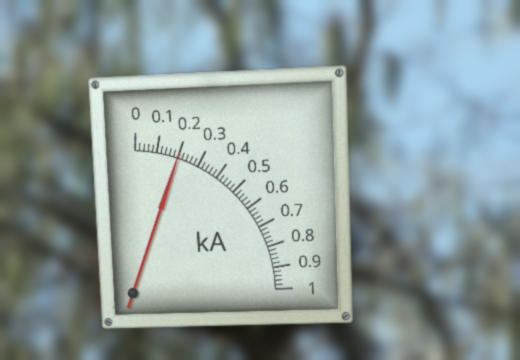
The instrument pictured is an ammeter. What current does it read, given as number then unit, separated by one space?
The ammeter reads 0.2 kA
